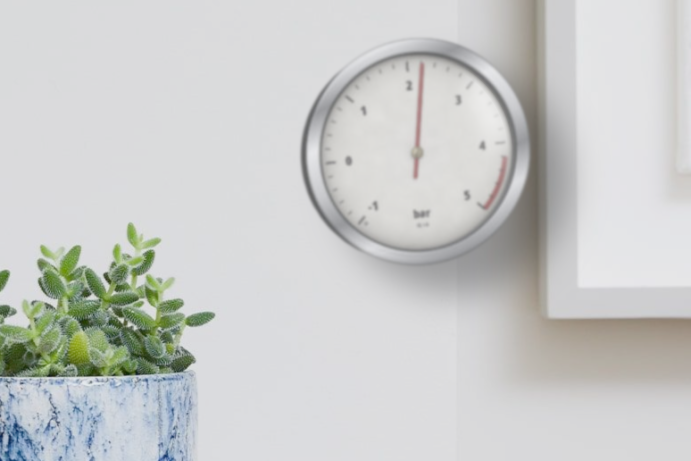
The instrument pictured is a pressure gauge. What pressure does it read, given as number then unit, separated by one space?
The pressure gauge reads 2.2 bar
